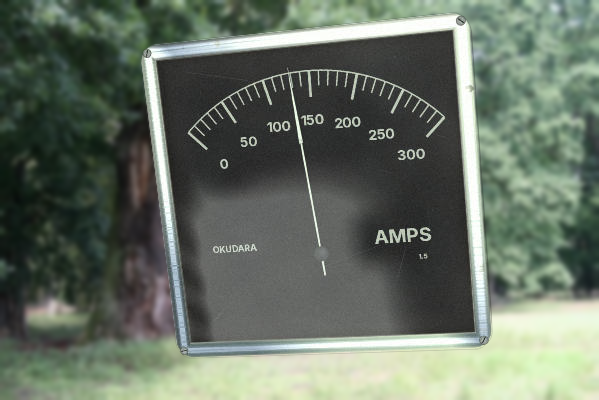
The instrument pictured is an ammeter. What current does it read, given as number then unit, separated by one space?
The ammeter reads 130 A
